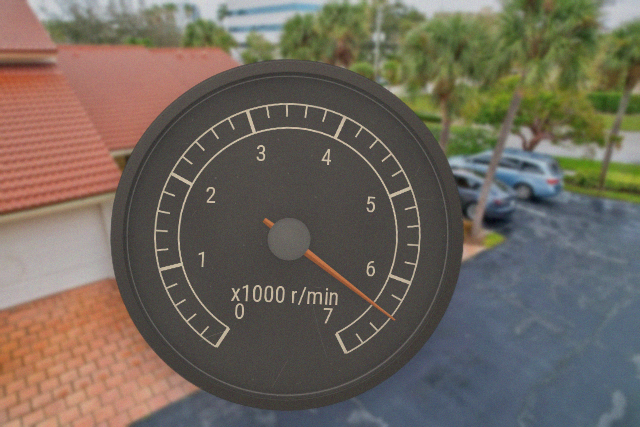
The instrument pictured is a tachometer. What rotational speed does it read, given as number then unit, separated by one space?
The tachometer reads 6400 rpm
